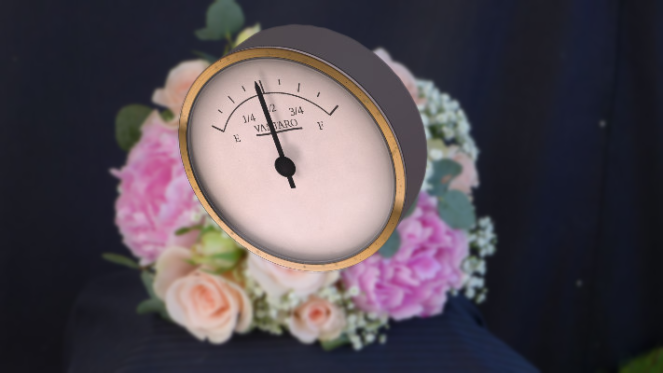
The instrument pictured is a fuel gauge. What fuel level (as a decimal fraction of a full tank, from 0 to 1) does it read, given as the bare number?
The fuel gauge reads 0.5
